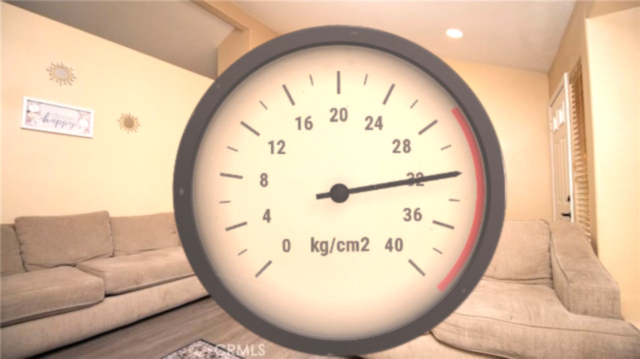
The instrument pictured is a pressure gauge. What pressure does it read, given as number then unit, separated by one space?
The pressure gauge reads 32 kg/cm²
